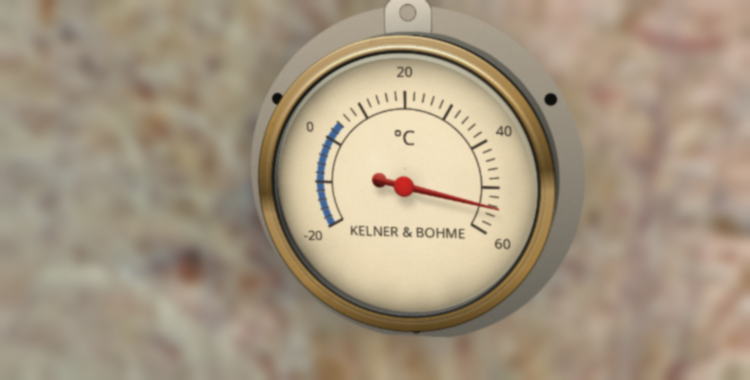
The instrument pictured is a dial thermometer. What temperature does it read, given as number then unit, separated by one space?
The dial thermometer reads 54 °C
